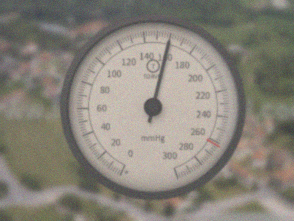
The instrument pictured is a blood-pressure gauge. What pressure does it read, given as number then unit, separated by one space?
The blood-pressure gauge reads 160 mmHg
